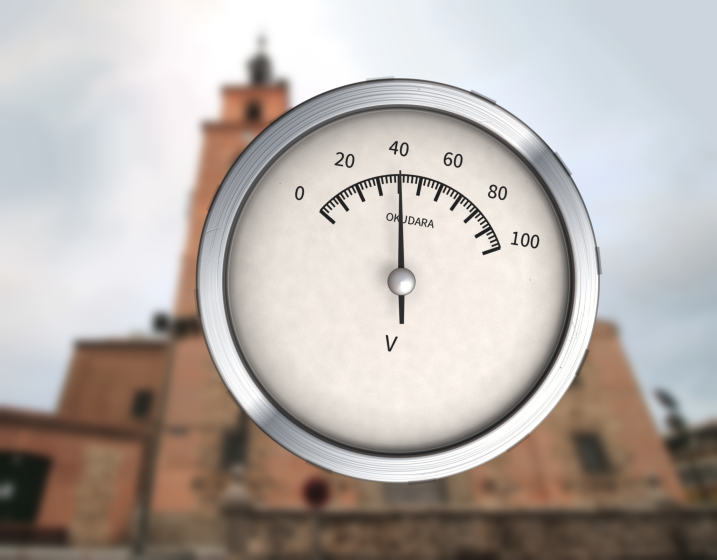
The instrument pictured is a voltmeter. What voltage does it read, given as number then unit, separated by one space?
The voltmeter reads 40 V
